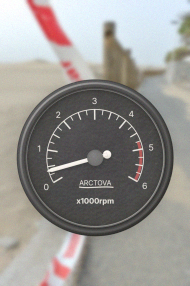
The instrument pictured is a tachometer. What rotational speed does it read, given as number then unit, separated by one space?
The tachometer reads 375 rpm
